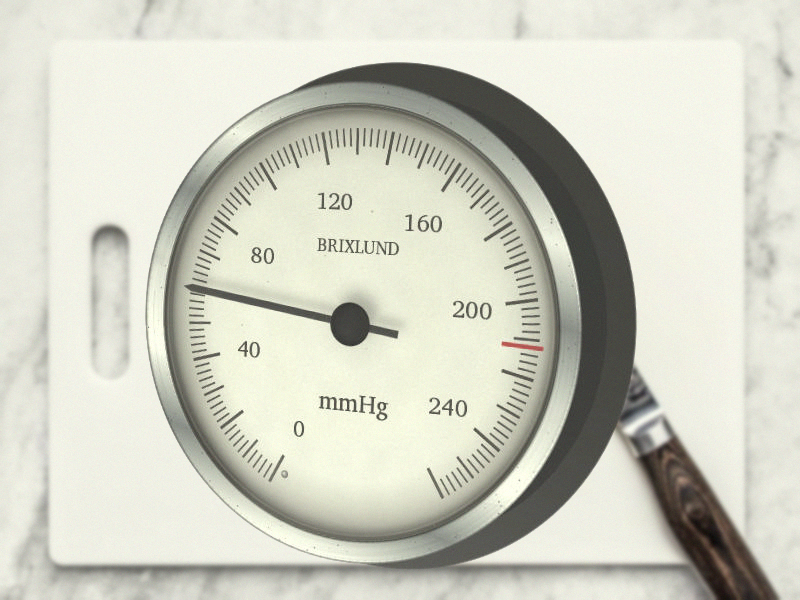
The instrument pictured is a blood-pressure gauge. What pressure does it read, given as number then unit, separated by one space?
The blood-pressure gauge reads 60 mmHg
